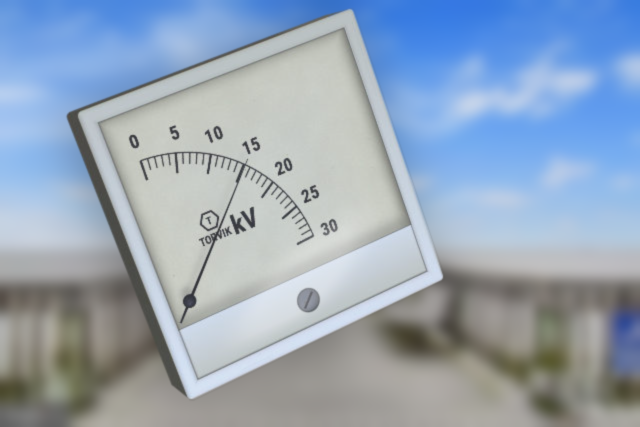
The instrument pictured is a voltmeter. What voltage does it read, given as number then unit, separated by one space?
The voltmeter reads 15 kV
